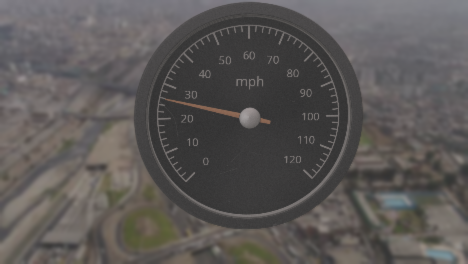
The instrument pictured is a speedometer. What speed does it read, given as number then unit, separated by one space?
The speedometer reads 26 mph
